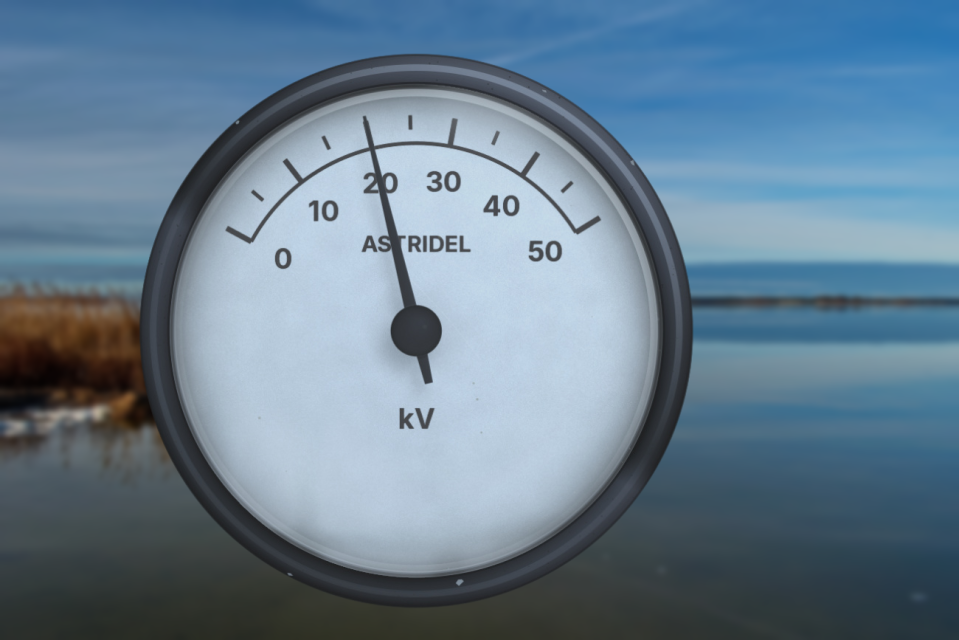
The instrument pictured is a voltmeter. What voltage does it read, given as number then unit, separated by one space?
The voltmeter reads 20 kV
